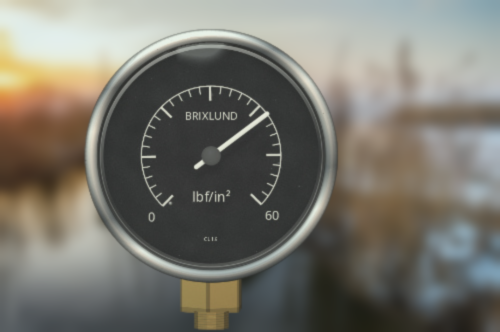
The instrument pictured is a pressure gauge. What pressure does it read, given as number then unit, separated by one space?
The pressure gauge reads 42 psi
